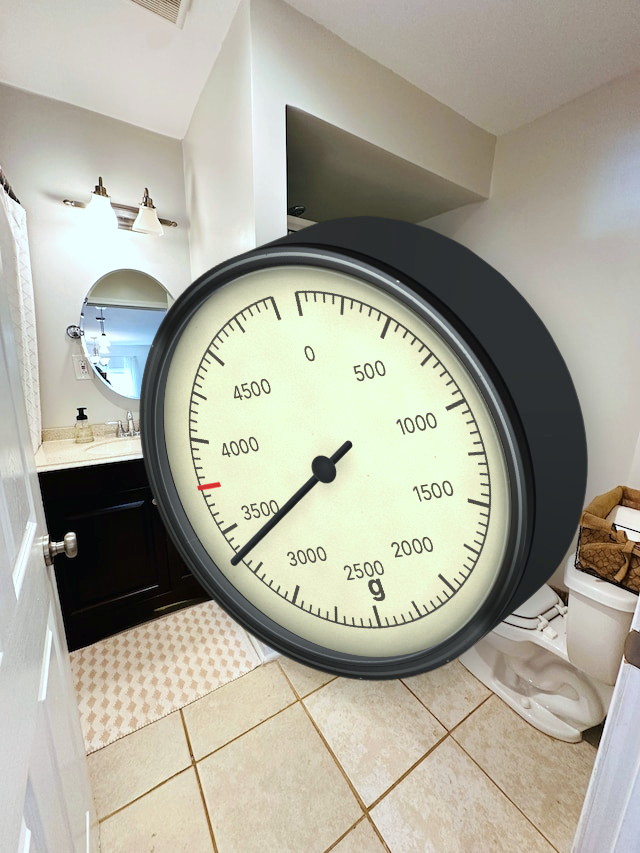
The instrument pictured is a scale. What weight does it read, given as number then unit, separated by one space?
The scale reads 3350 g
